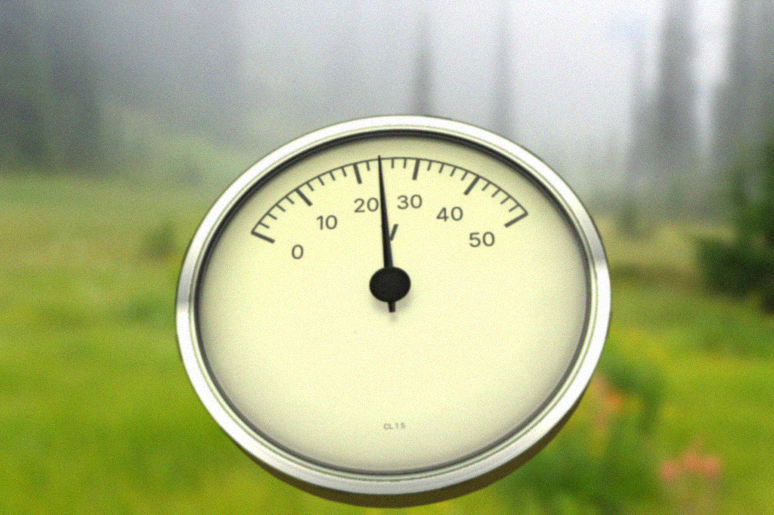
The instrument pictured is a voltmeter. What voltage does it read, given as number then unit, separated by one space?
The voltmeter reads 24 V
